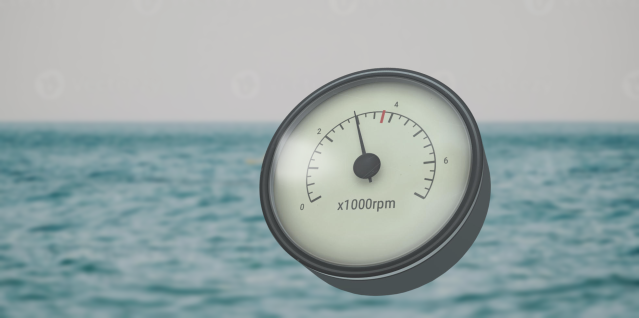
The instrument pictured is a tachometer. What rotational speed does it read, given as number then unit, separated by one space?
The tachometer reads 3000 rpm
